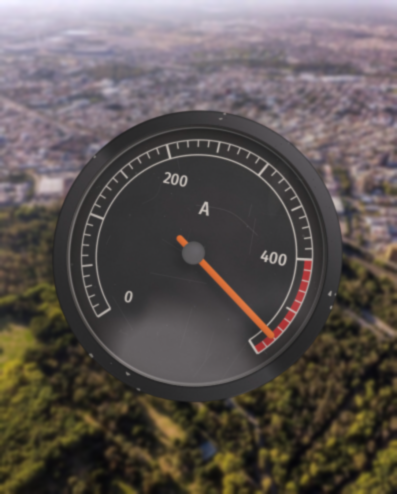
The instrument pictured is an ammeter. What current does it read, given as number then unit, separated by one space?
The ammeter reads 480 A
